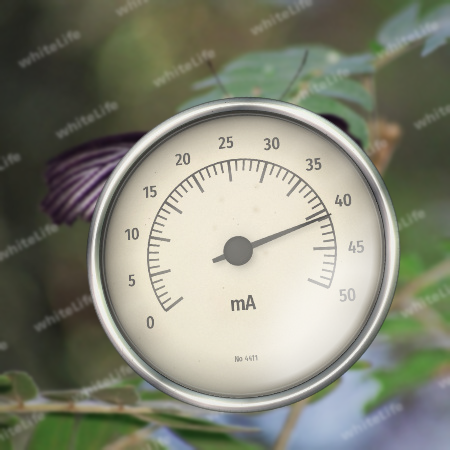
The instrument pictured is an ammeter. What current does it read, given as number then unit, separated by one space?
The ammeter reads 41 mA
